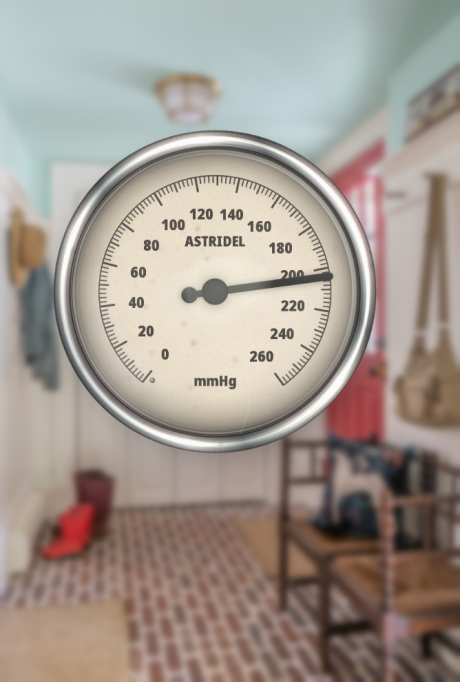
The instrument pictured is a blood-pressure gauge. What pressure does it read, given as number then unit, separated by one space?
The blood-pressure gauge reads 204 mmHg
